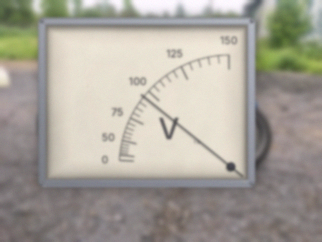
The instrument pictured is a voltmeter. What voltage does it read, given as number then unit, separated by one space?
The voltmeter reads 95 V
